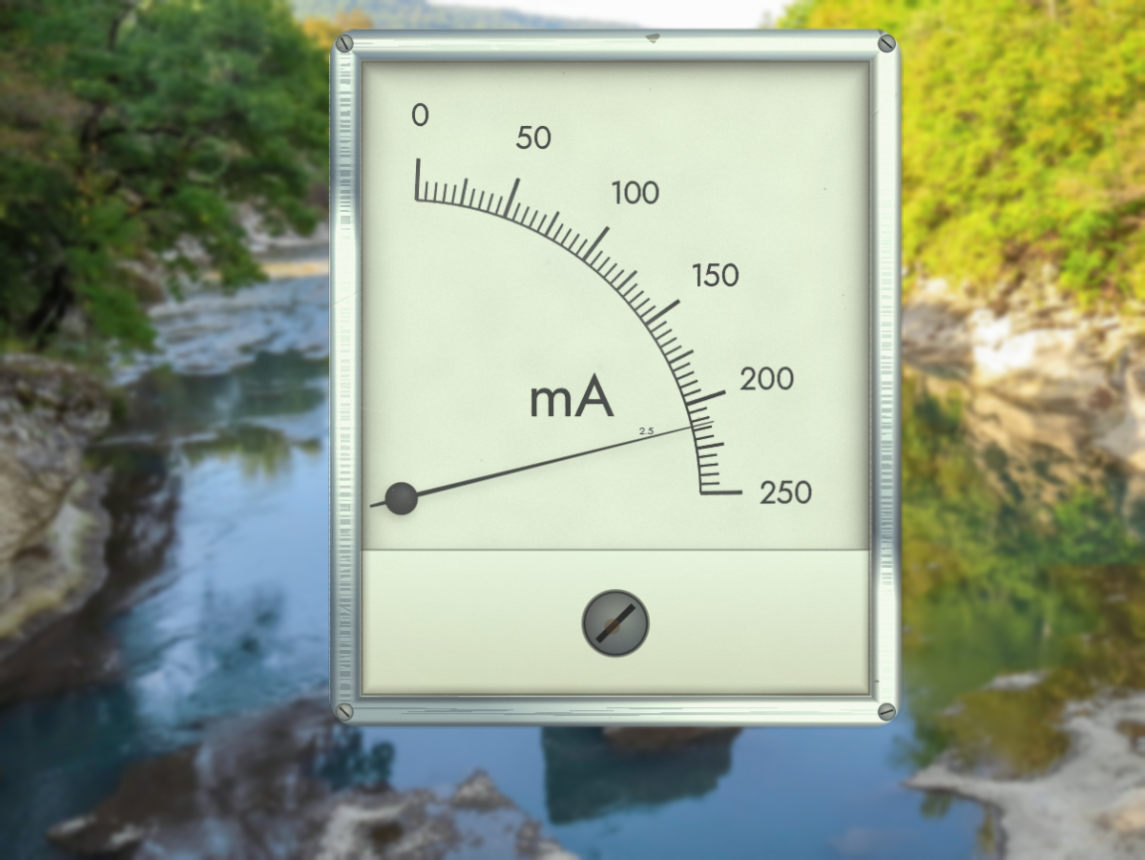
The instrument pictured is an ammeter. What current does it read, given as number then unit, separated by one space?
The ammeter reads 212.5 mA
